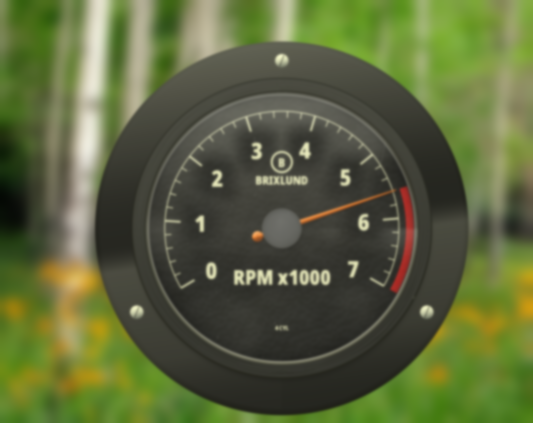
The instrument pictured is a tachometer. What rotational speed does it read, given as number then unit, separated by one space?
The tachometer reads 5600 rpm
